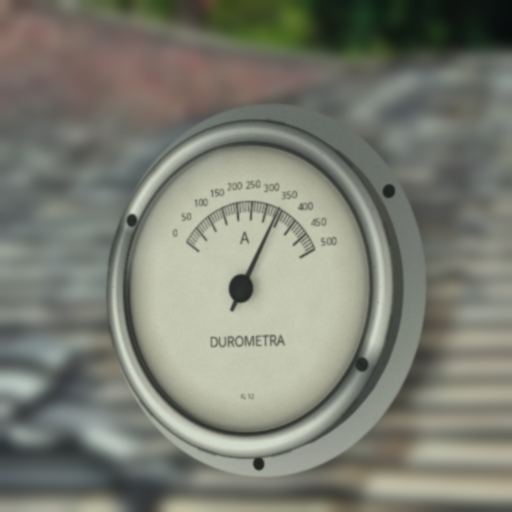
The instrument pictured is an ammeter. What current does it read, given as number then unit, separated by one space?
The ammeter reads 350 A
